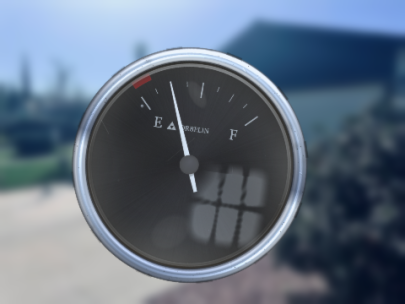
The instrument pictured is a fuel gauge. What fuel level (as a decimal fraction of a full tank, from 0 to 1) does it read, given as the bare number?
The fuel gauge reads 0.25
